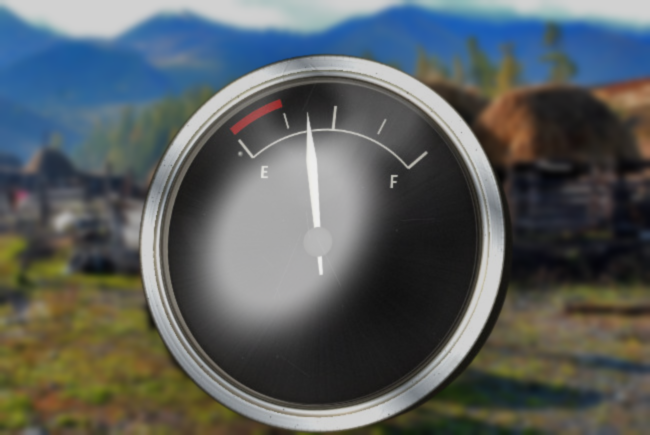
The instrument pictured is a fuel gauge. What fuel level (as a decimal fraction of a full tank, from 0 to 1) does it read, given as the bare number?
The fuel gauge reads 0.375
